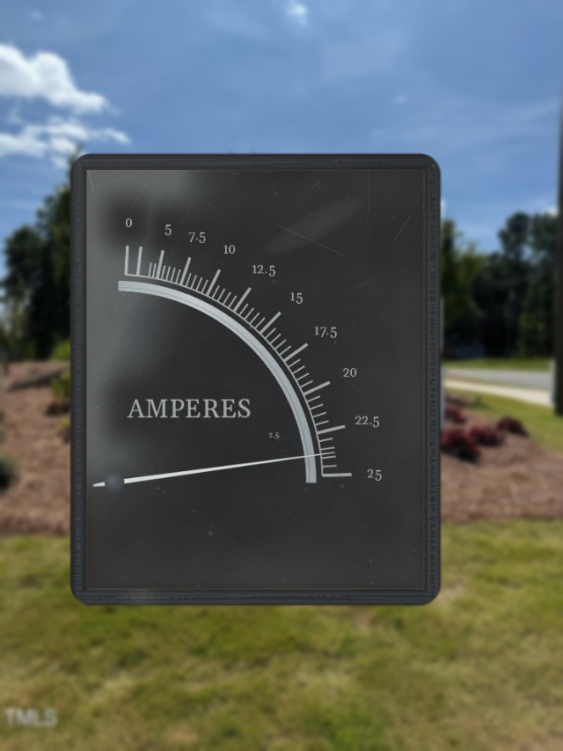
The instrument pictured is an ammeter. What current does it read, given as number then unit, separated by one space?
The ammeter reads 23.75 A
